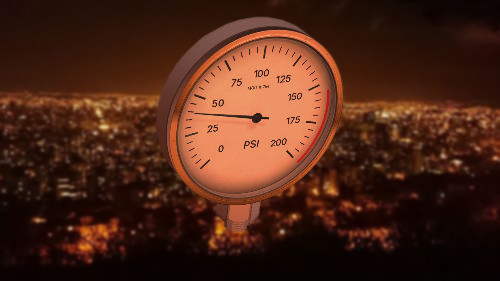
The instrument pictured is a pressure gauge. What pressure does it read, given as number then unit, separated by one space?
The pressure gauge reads 40 psi
